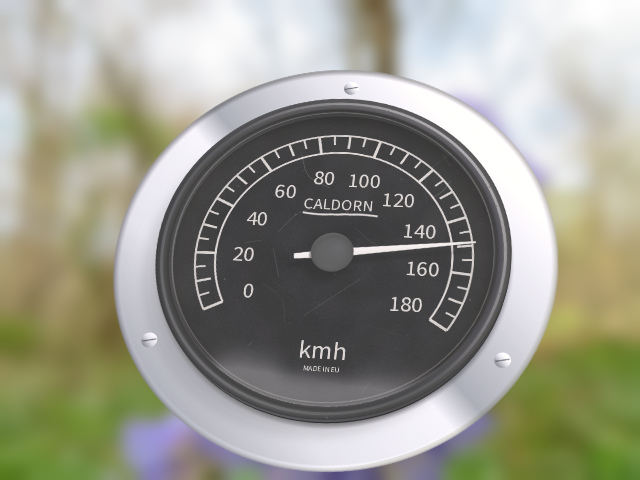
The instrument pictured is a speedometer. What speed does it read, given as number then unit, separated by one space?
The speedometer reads 150 km/h
